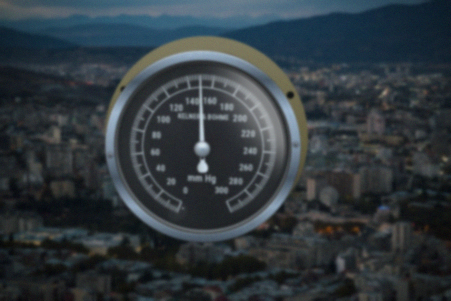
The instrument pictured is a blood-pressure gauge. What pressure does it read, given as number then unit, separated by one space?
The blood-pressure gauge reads 150 mmHg
